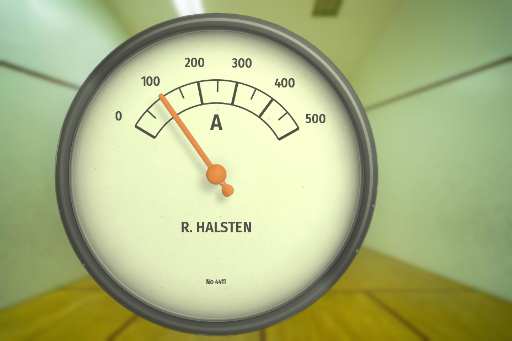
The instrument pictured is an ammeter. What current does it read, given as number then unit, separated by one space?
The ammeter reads 100 A
